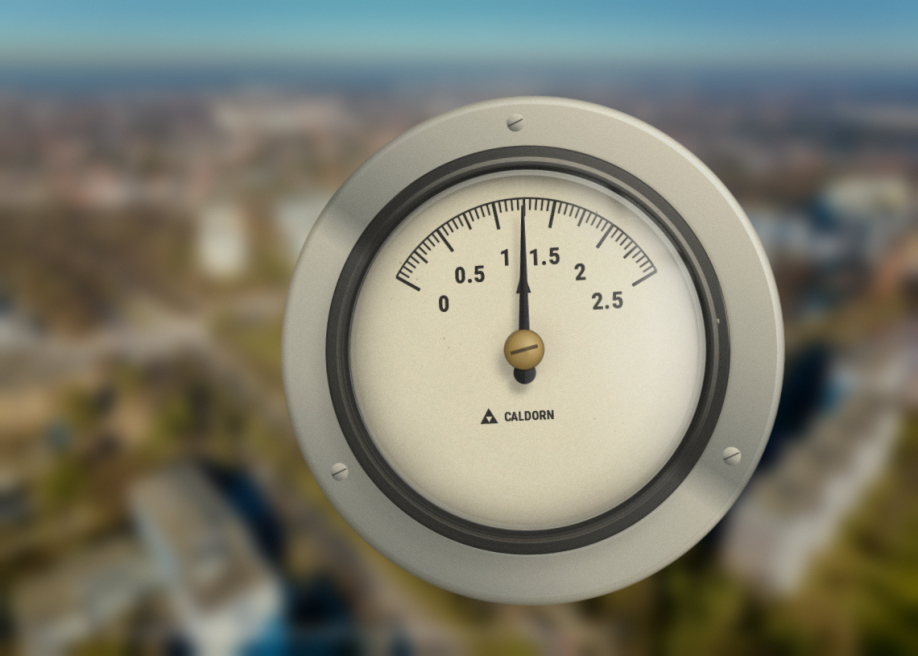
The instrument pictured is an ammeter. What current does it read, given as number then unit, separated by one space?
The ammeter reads 1.25 A
